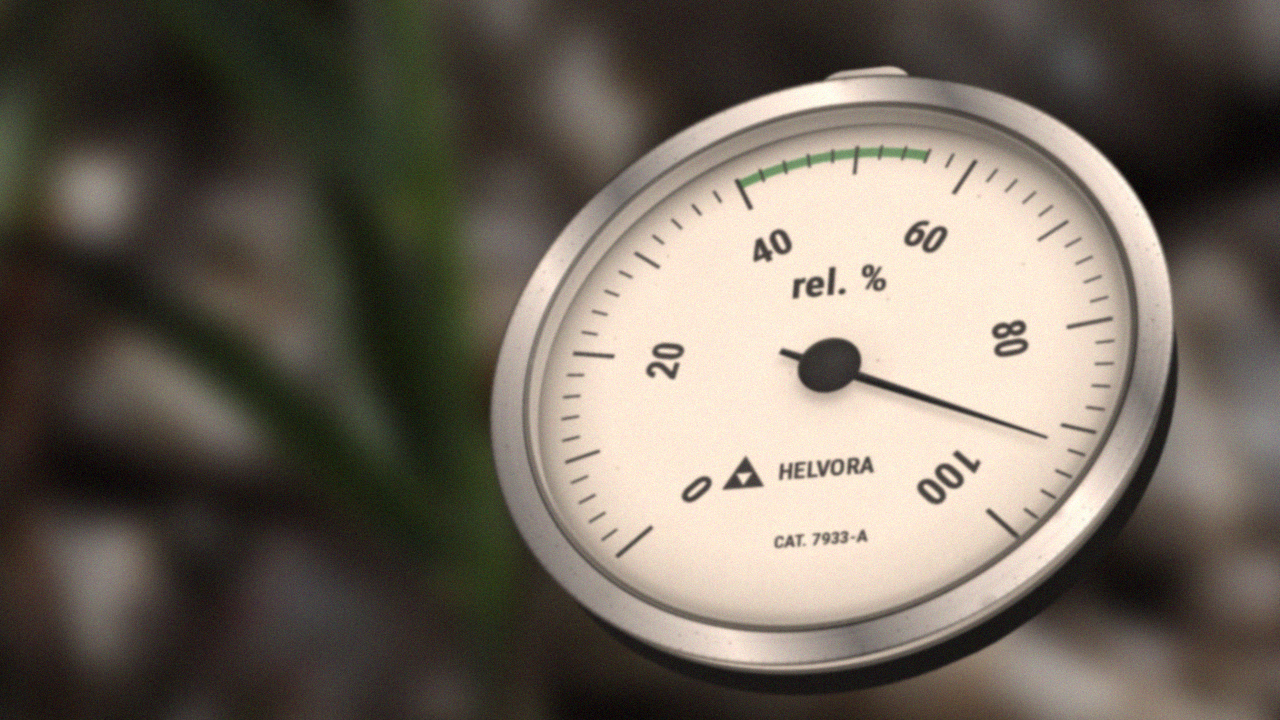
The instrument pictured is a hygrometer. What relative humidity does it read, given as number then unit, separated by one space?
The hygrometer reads 92 %
